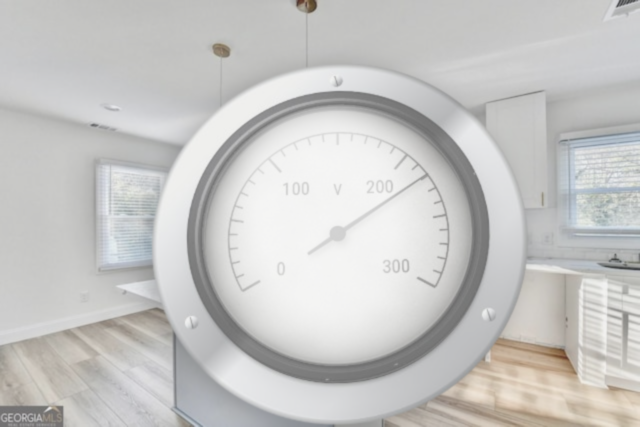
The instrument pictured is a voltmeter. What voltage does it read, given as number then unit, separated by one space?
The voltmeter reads 220 V
